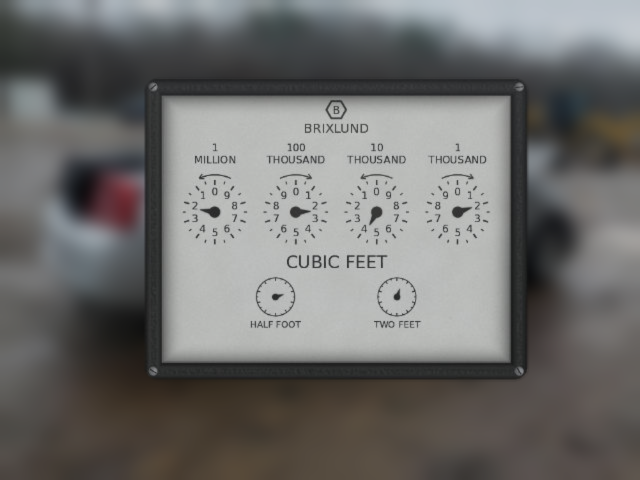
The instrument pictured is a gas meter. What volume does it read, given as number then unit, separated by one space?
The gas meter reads 224200 ft³
